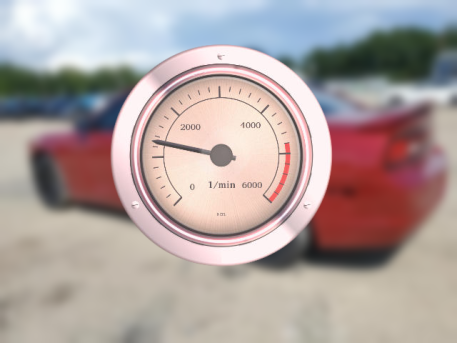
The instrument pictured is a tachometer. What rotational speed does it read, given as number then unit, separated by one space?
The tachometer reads 1300 rpm
